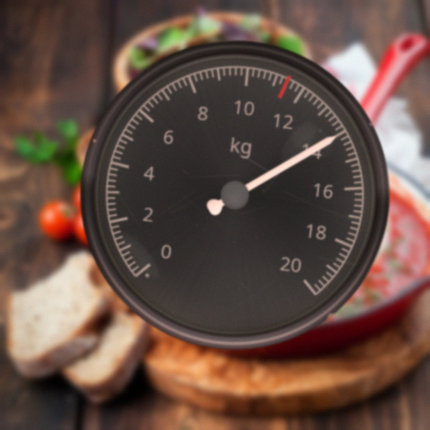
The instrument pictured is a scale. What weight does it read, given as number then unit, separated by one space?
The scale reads 14 kg
